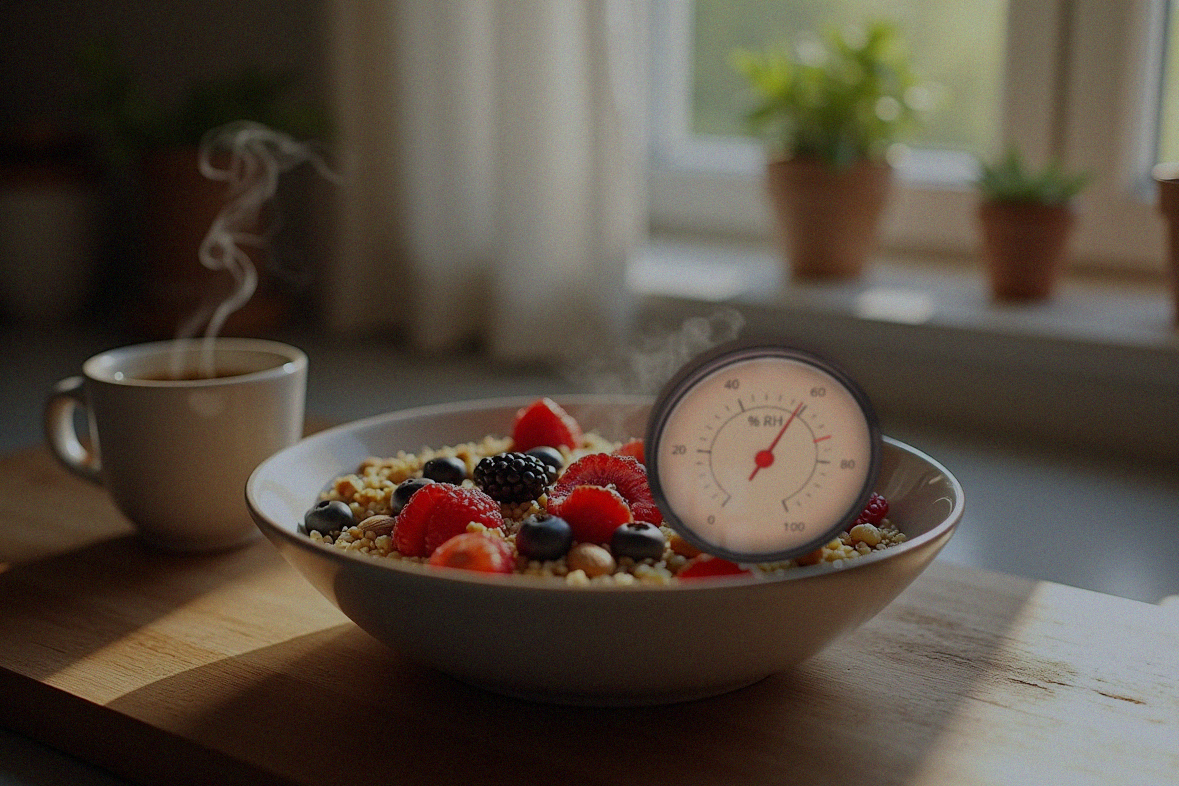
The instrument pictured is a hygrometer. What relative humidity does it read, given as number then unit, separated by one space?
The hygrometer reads 58 %
